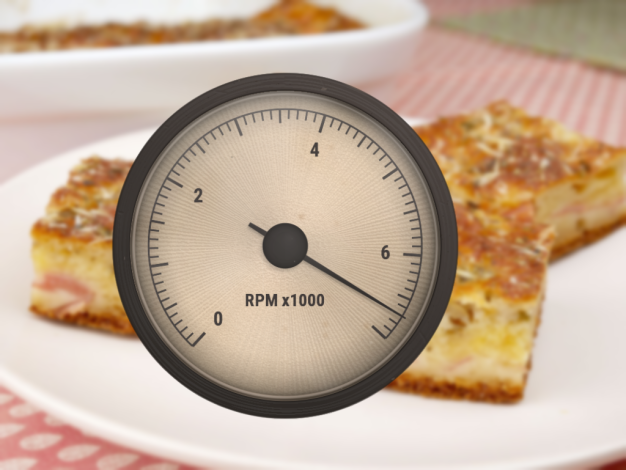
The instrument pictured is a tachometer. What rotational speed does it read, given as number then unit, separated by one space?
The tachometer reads 6700 rpm
